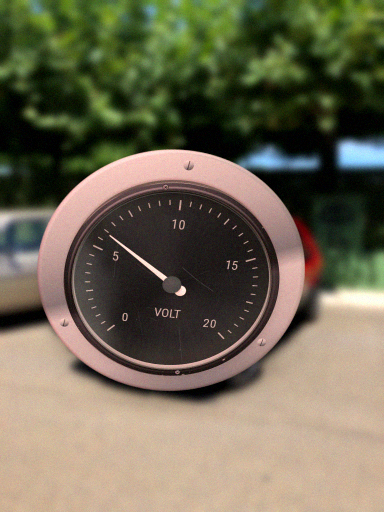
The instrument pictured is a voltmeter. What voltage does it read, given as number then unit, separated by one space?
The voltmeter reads 6 V
